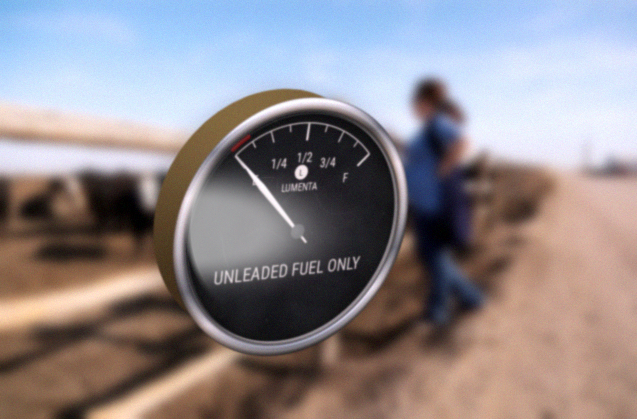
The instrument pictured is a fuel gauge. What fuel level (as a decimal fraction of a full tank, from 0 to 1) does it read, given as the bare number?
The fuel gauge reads 0
